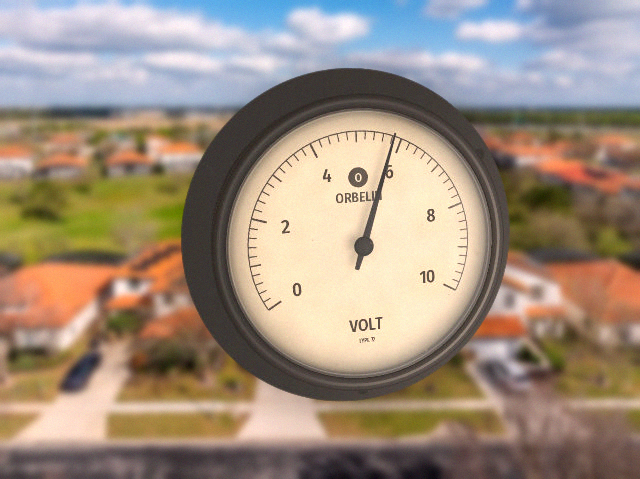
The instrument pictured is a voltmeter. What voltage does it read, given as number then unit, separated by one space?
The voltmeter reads 5.8 V
